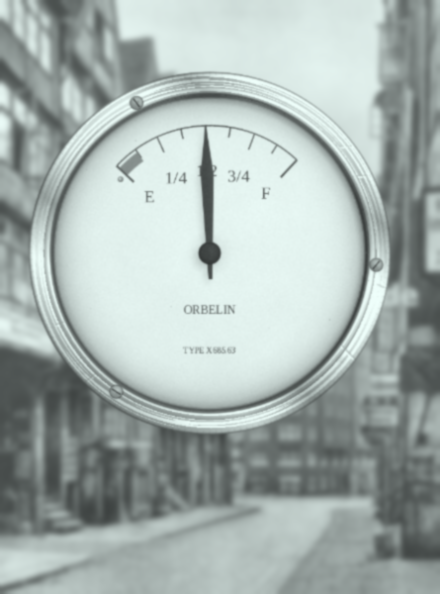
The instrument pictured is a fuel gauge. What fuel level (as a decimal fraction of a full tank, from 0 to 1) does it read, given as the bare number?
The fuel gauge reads 0.5
